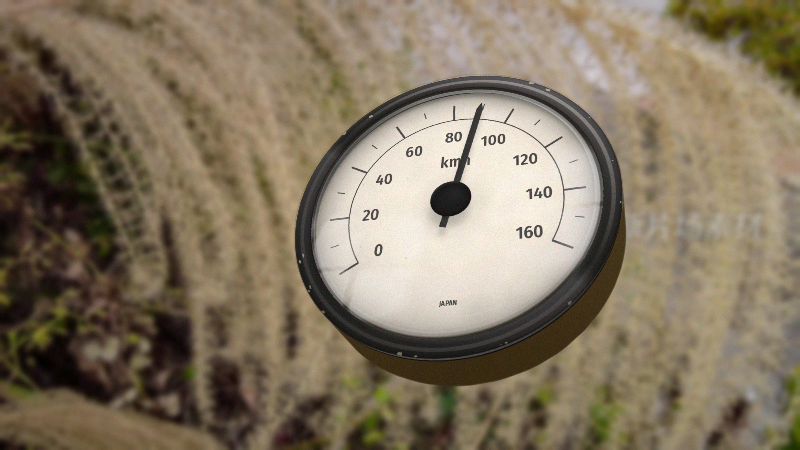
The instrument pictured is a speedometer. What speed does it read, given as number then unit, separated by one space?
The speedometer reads 90 km/h
